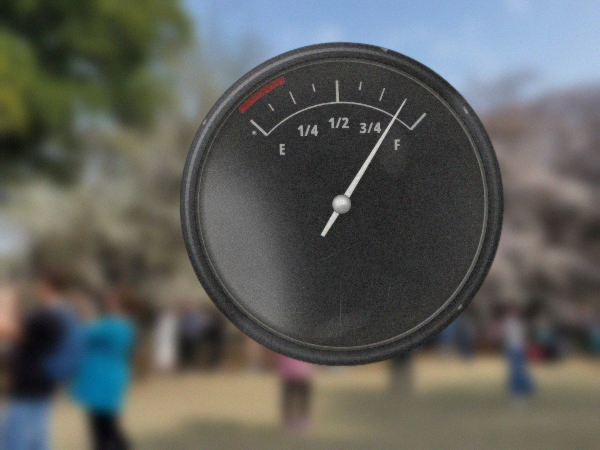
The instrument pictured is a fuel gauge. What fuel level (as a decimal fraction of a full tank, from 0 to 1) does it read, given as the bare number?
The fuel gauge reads 0.875
